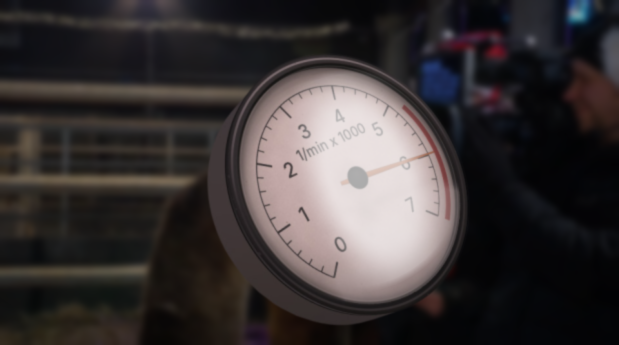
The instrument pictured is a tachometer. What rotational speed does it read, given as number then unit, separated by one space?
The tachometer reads 6000 rpm
